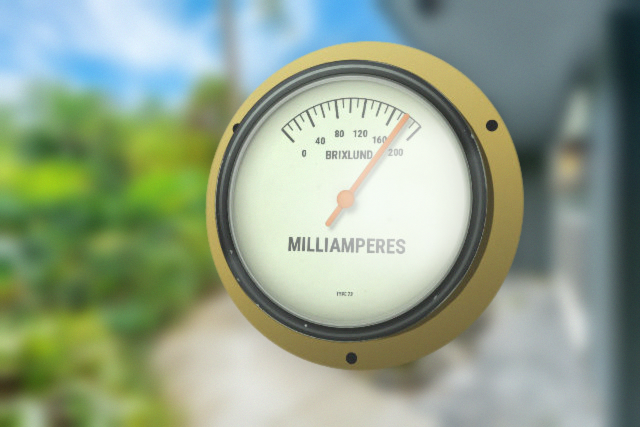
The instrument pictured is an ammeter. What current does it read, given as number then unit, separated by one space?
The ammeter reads 180 mA
